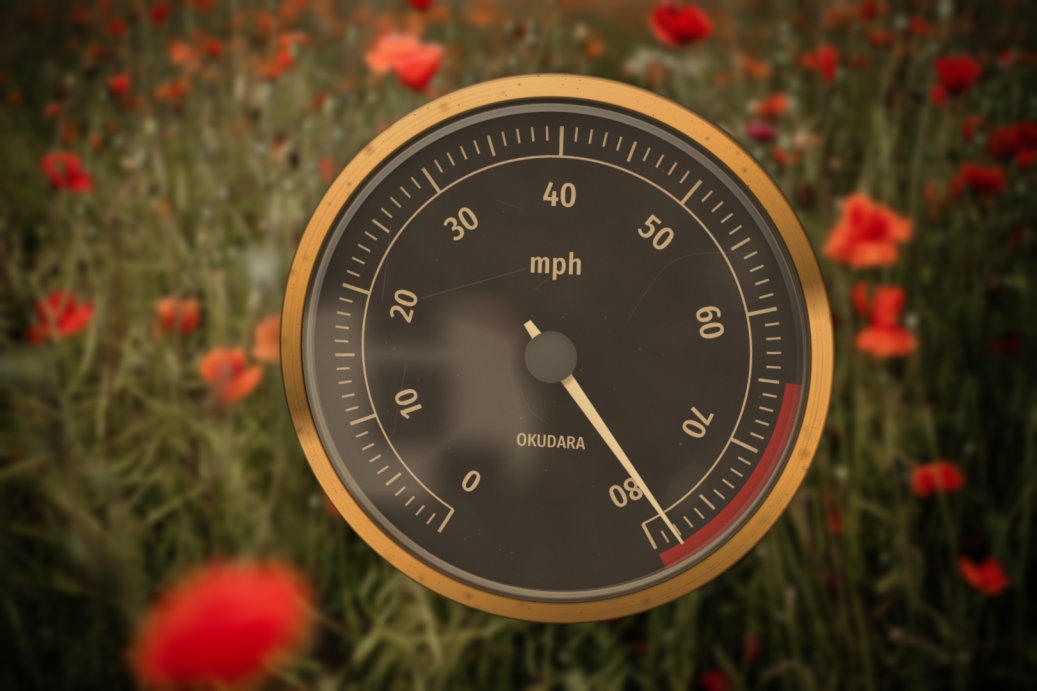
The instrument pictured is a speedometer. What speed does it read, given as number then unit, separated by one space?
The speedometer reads 78 mph
